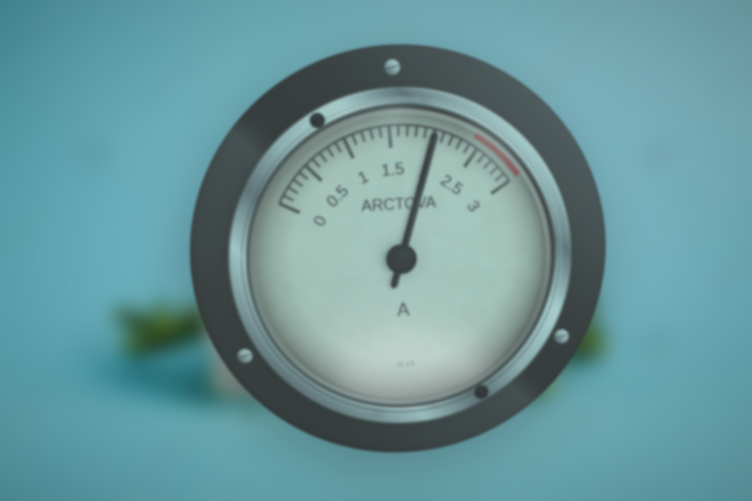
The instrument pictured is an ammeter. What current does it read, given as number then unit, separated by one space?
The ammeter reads 2 A
